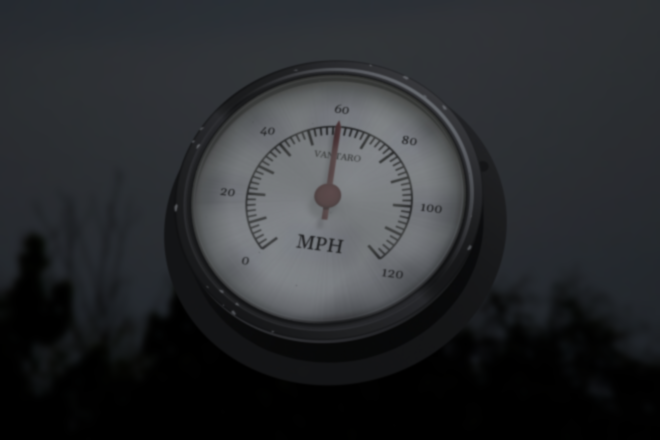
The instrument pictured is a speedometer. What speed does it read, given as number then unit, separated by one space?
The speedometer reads 60 mph
